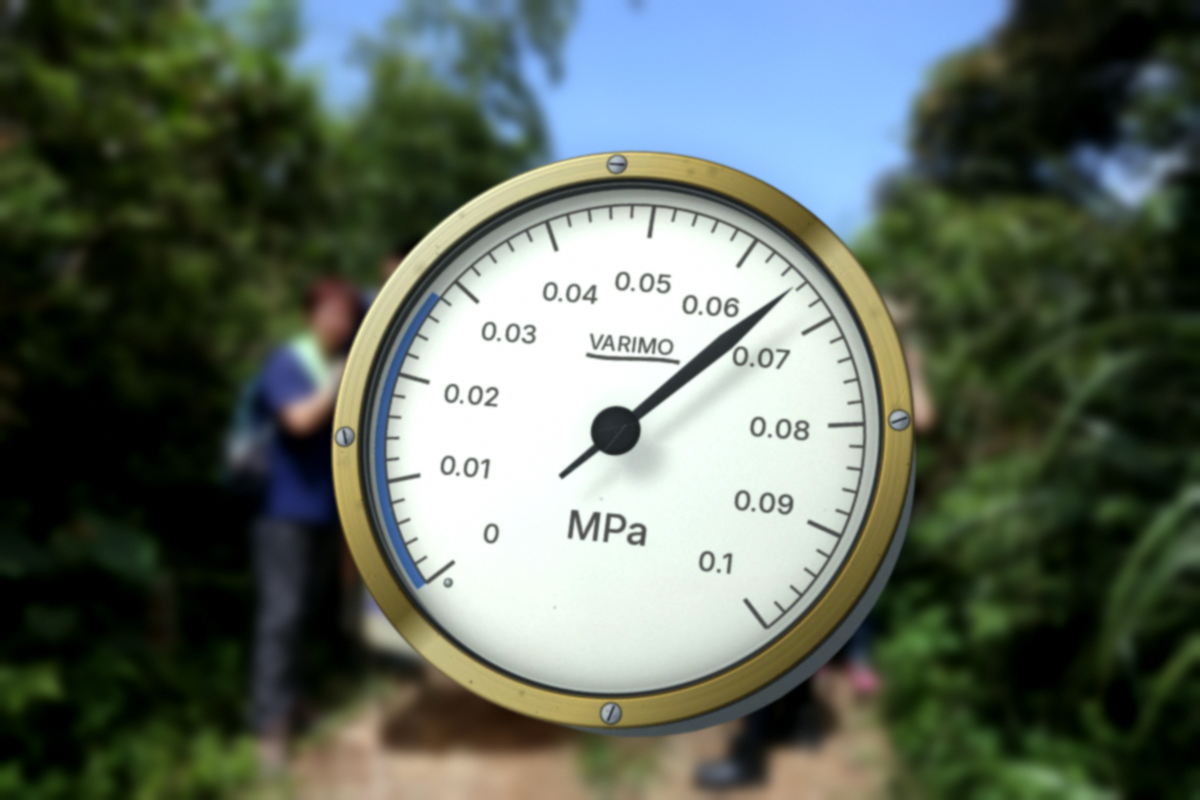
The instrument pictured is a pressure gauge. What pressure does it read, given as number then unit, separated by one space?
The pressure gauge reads 0.066 MPa
